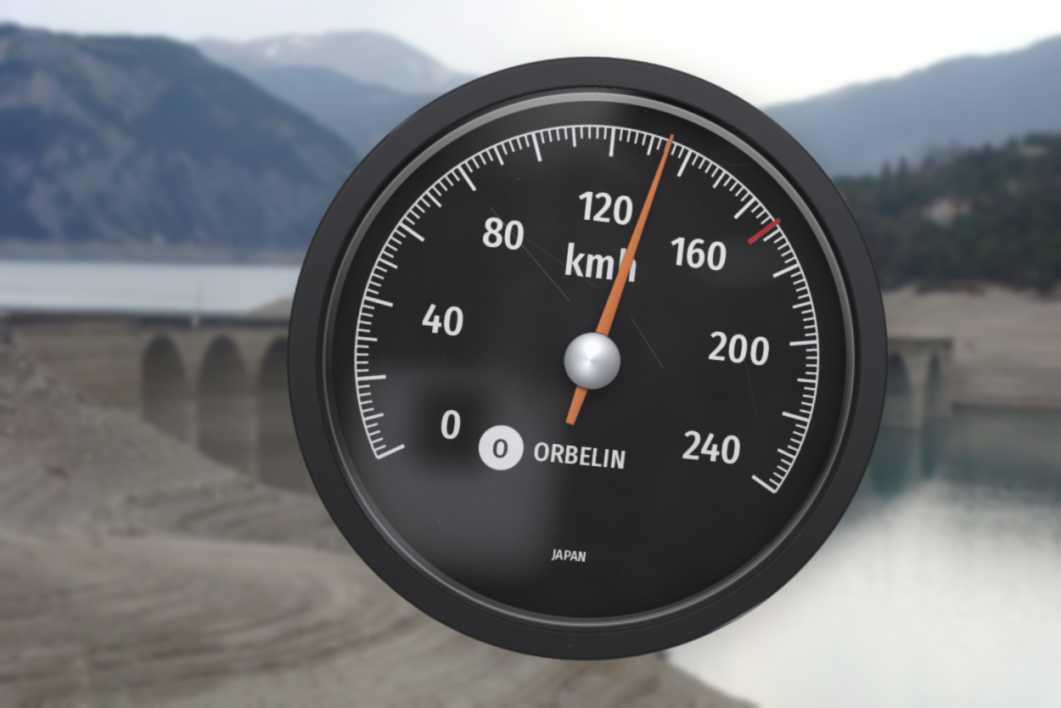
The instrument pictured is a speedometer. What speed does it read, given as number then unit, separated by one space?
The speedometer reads 134 km/h
